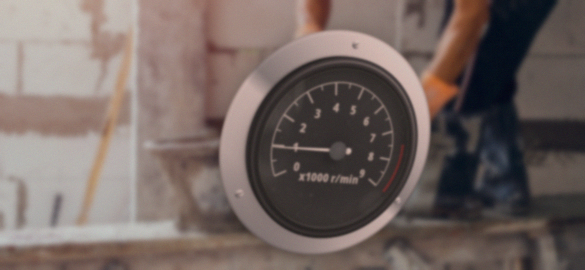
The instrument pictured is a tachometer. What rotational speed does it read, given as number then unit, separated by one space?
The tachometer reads 1000 rpm
